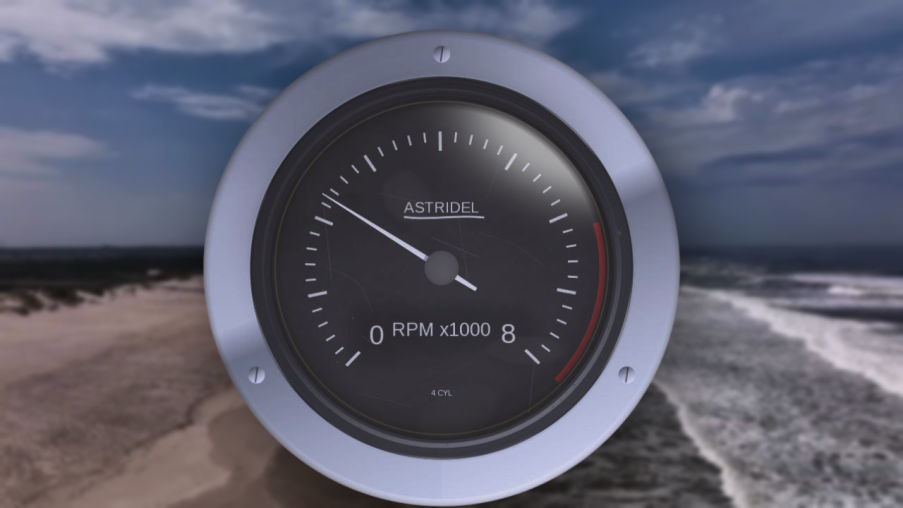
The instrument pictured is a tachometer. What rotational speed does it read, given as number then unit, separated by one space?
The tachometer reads 2300 rpm
